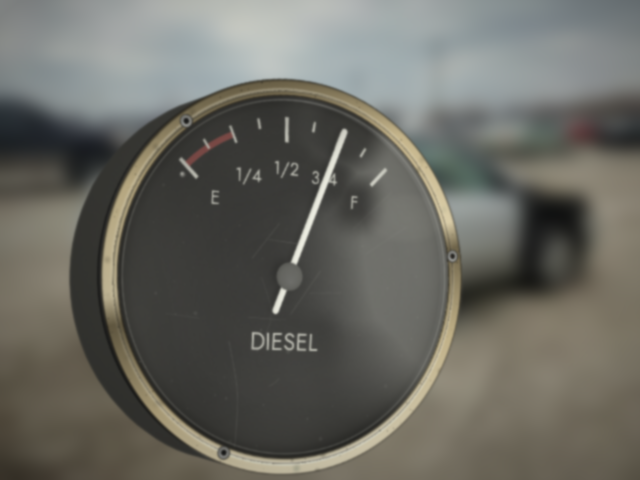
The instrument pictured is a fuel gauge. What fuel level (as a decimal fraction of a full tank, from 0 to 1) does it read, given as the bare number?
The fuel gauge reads 0.75
